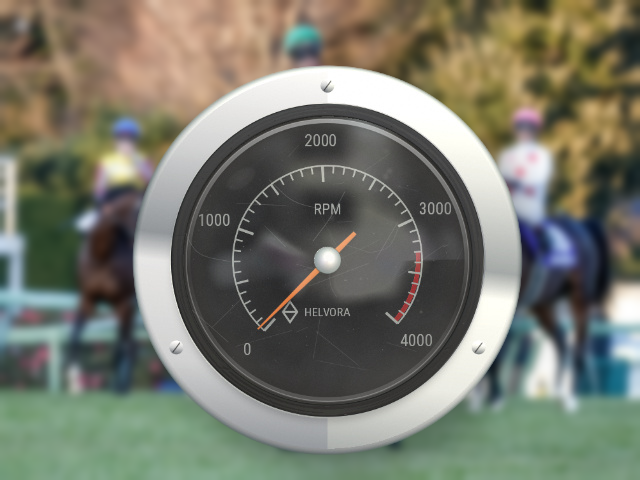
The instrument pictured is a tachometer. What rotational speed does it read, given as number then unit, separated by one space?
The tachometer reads 50 rpm
